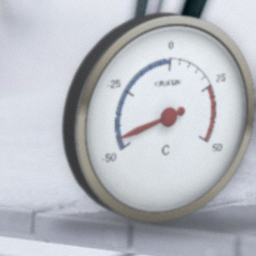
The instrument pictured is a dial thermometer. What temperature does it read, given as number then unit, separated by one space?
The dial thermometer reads -45 °C
